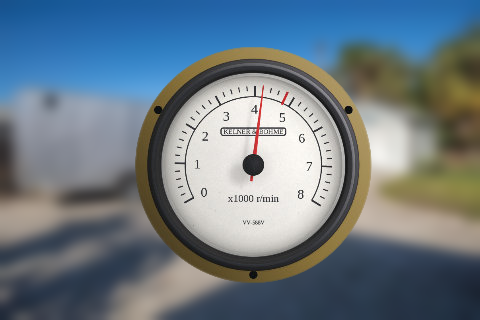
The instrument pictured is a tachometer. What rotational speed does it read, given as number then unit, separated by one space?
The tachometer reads 4200 rpm
